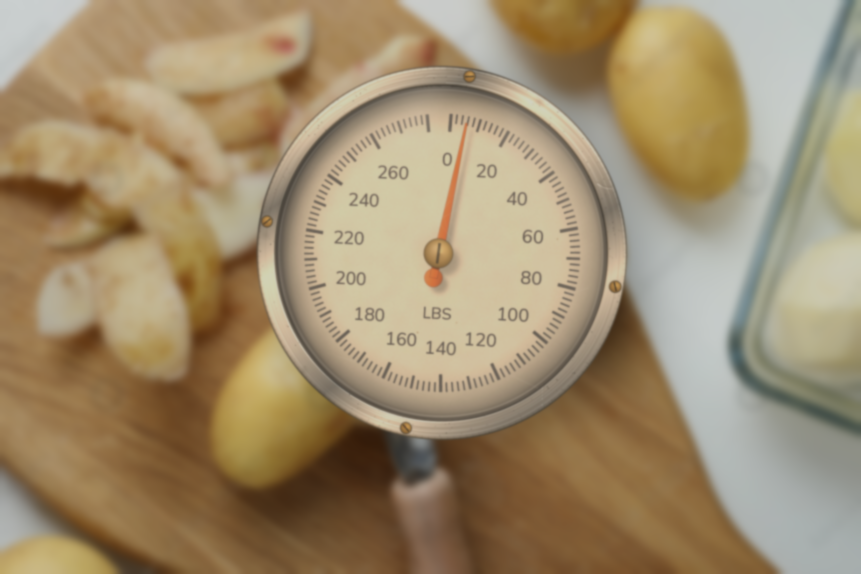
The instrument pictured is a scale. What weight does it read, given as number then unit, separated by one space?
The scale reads 6 lb
